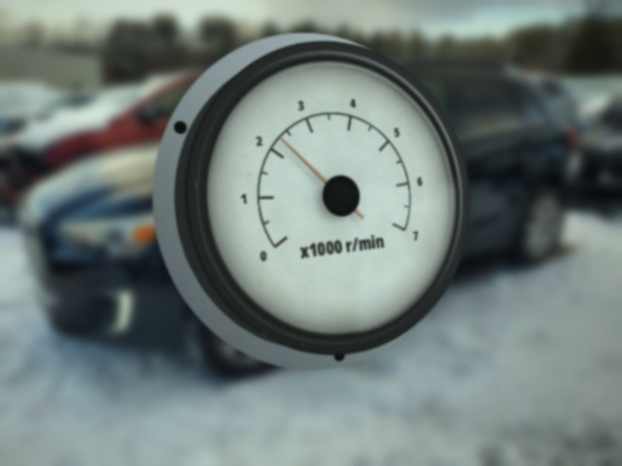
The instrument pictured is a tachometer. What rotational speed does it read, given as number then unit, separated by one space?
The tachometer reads 2250 rpm
